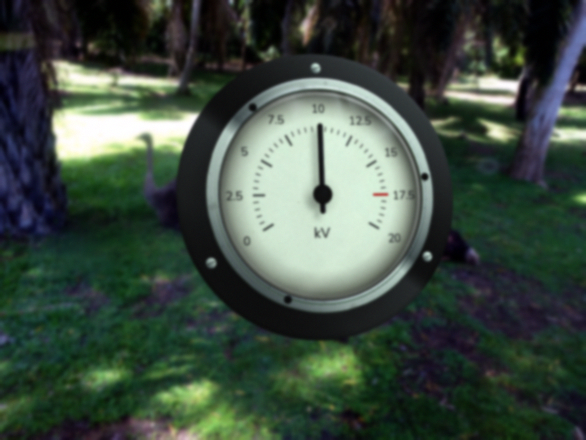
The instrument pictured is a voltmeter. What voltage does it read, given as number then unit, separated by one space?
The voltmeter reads 10 kV
